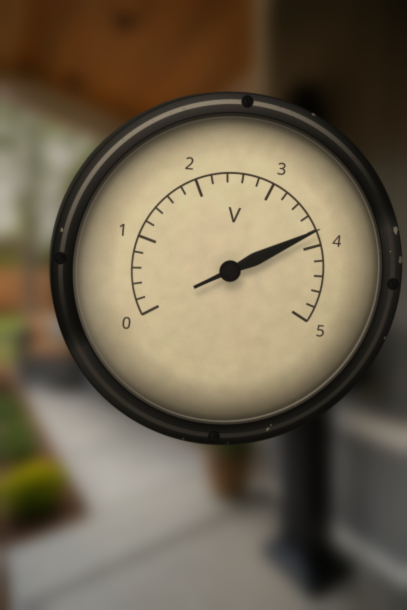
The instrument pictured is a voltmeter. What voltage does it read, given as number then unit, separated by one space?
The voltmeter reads 3.8 V
